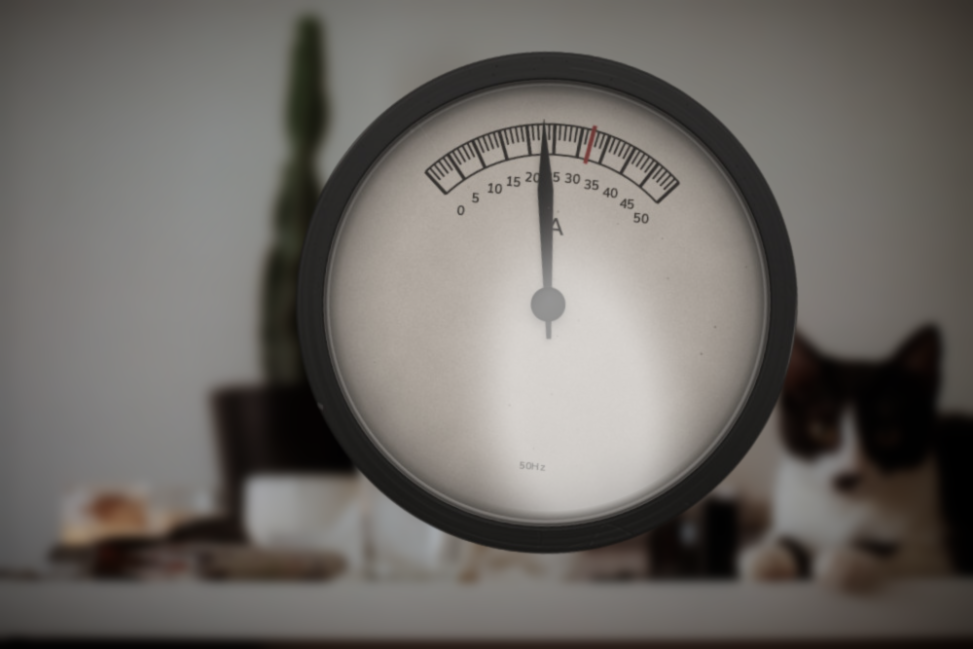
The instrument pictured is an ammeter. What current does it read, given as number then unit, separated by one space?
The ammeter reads 23 A
